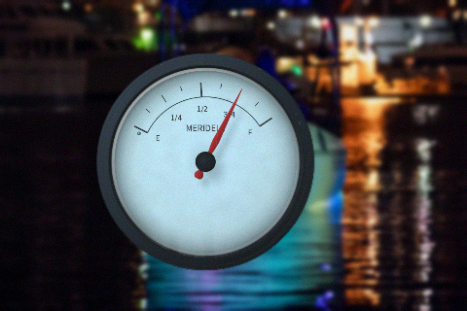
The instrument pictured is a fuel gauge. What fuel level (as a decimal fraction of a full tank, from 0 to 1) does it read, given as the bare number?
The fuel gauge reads 0.75
